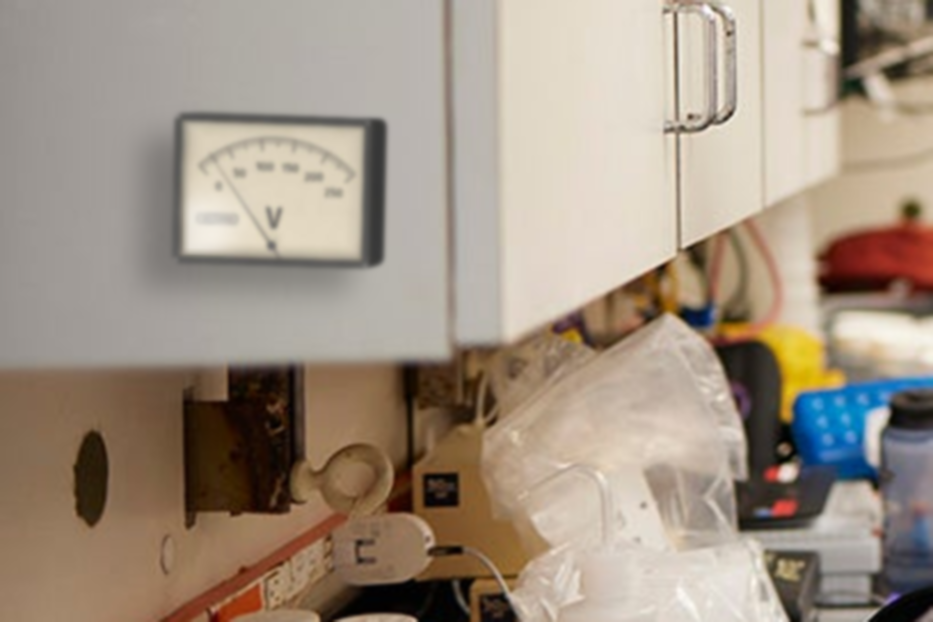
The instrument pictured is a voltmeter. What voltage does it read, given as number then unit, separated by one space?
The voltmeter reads 25 V
